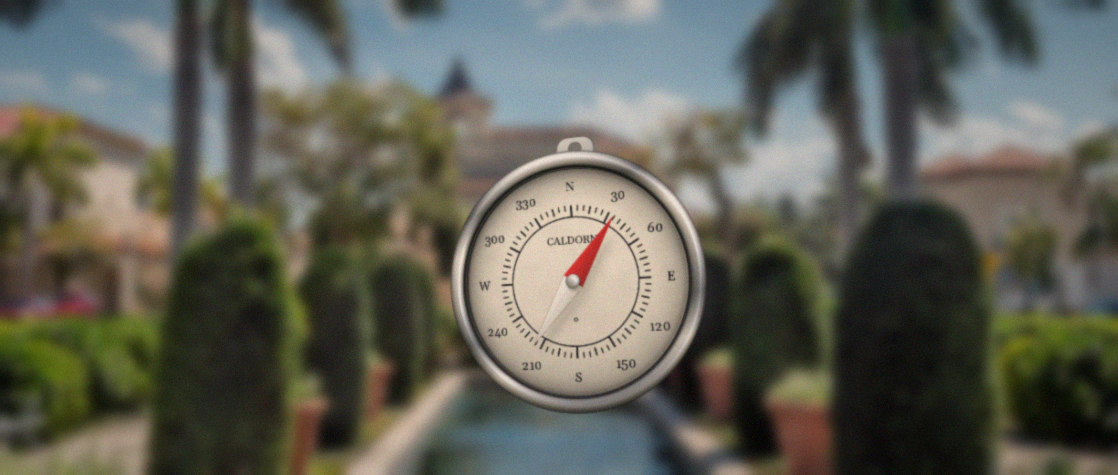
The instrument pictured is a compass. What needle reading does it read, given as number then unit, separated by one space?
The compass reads 35 °
